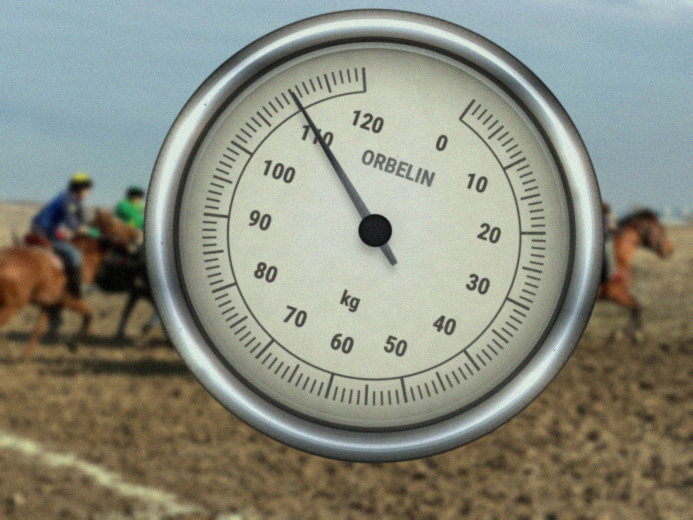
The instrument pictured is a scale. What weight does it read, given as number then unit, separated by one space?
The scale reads 110 kg
